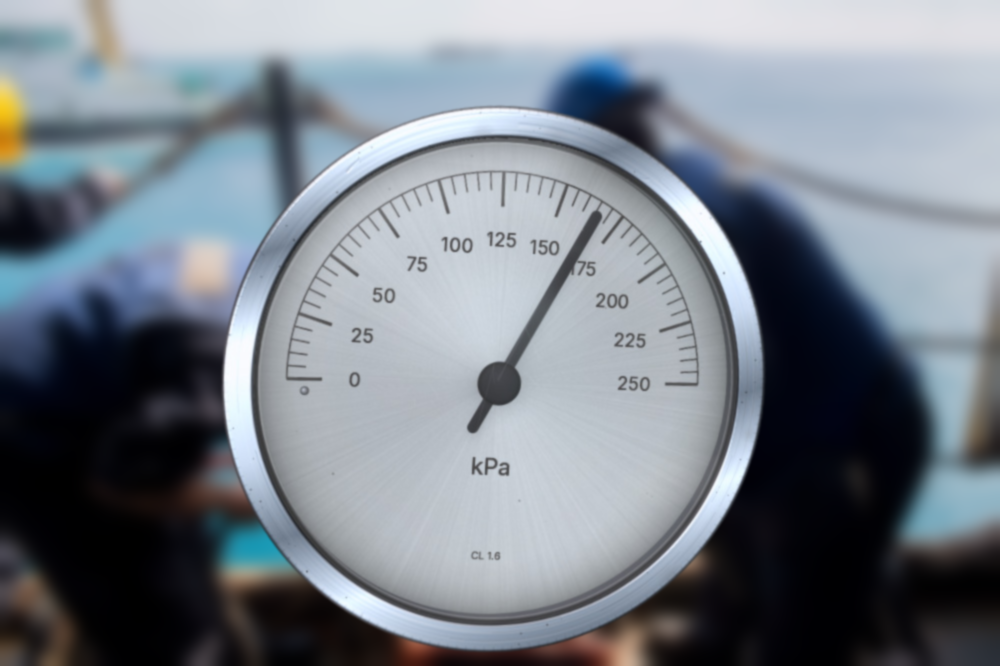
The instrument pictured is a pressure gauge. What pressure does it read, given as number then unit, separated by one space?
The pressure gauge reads 165 kPa
